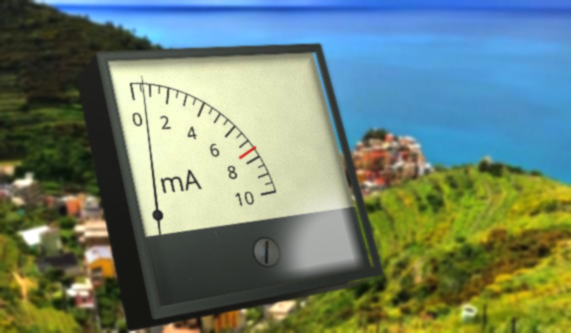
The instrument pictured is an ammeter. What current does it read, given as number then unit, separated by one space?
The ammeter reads 0.5 mA
